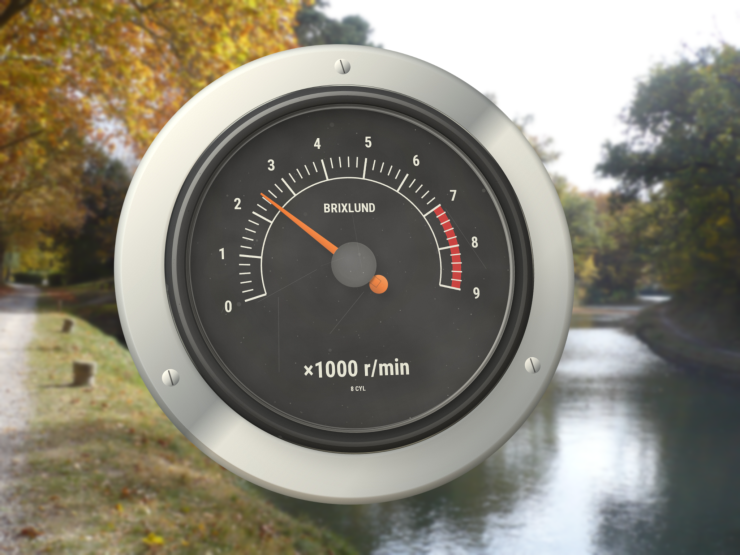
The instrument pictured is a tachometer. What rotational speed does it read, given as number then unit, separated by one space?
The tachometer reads 2400 rpm
